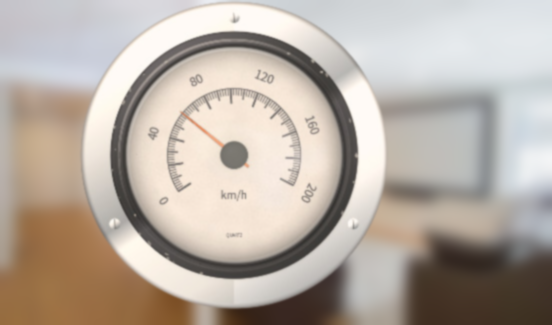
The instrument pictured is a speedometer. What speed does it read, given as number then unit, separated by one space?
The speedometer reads 60 km/h
